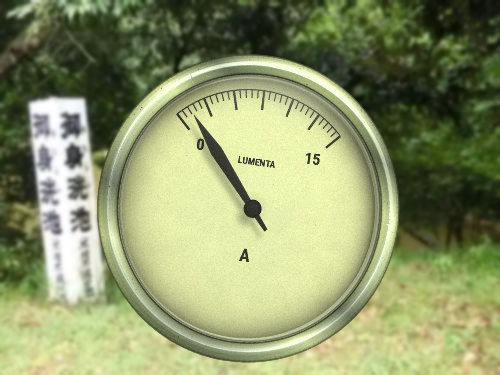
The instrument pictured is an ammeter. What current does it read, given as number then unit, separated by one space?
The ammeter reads 1 A
